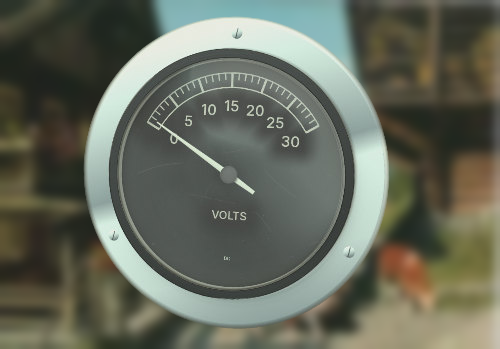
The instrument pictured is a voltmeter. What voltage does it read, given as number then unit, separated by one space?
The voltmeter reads 1 V
